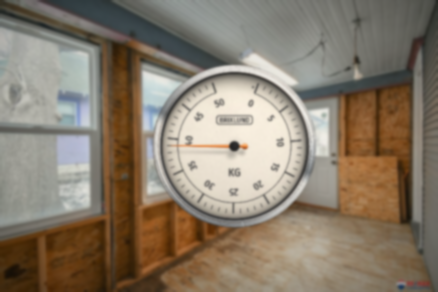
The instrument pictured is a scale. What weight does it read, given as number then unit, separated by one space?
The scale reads 39 kg
